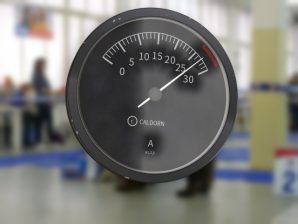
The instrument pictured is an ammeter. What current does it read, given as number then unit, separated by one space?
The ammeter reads 27 A
